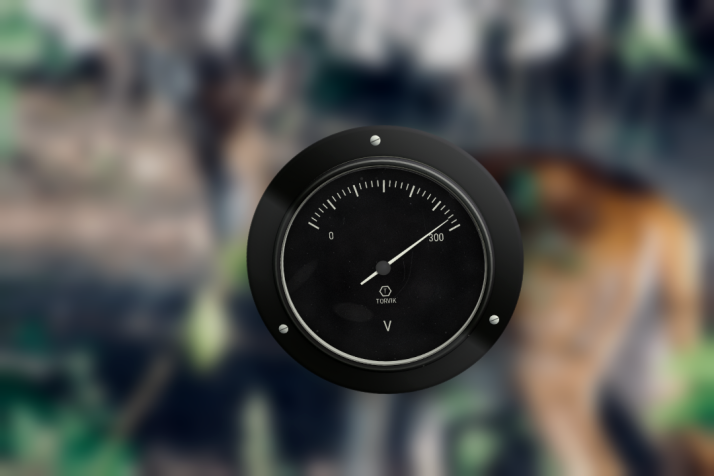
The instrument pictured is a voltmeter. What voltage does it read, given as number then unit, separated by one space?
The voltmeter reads 280 V
